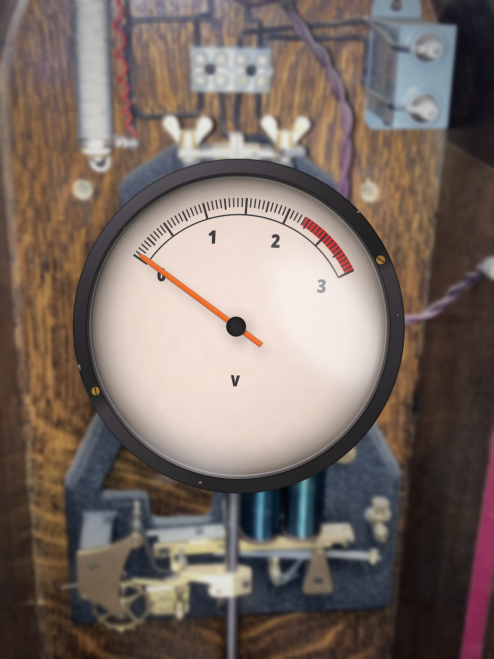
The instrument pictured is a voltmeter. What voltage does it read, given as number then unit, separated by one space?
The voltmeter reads 0.05 V
